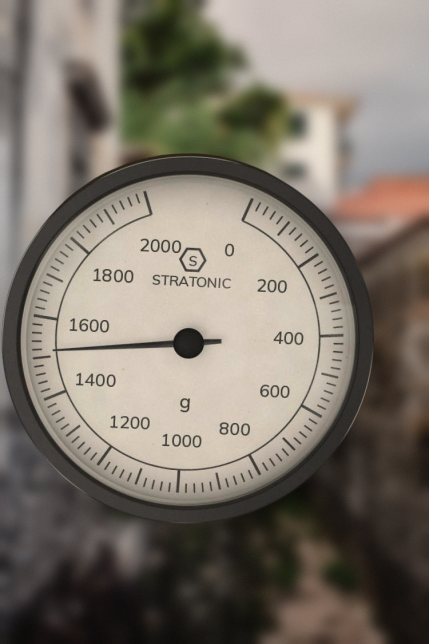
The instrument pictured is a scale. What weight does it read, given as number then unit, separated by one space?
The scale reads 1520 g
